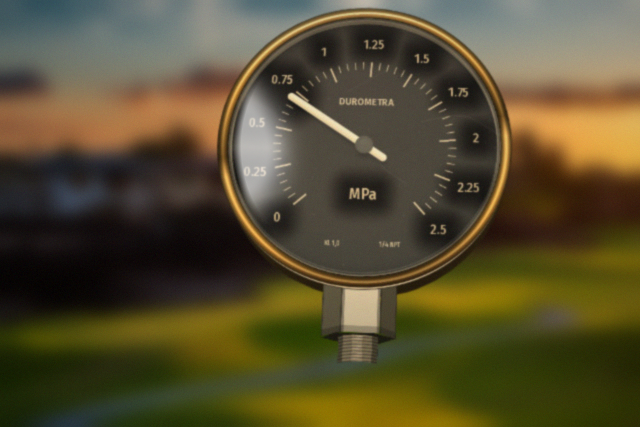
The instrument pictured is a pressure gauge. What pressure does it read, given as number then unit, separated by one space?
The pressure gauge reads 0.7 MPa
